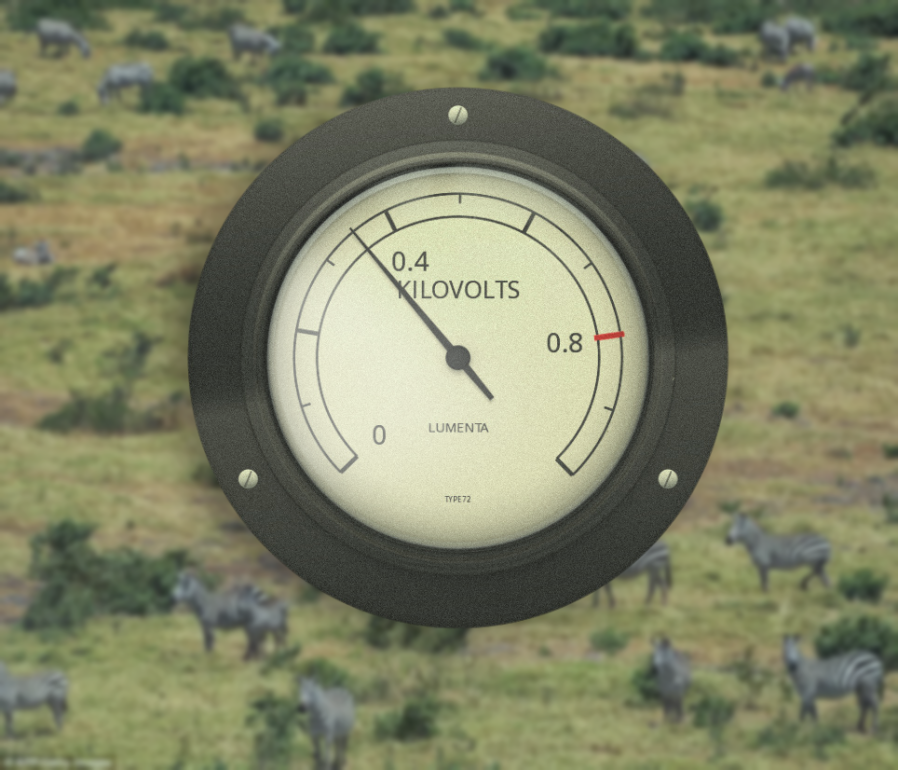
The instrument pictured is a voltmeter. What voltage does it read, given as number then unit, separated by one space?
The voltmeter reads 0.35 kV
